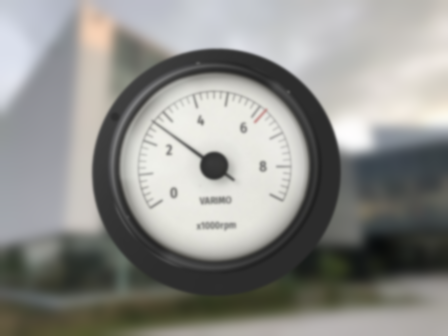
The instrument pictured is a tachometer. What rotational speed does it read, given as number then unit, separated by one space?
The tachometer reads 2600 rpm
